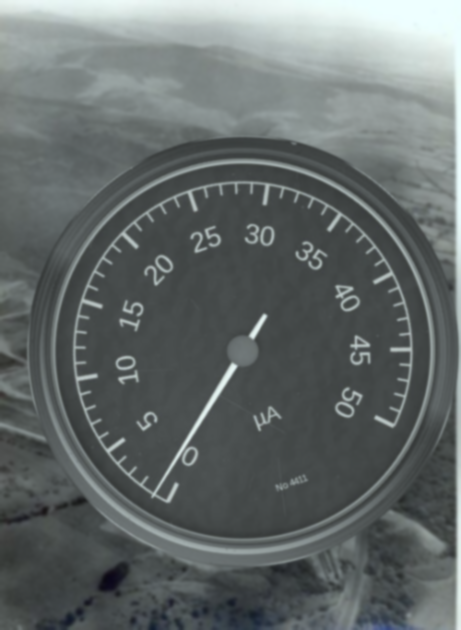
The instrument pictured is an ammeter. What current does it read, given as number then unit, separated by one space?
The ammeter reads 1 µA
